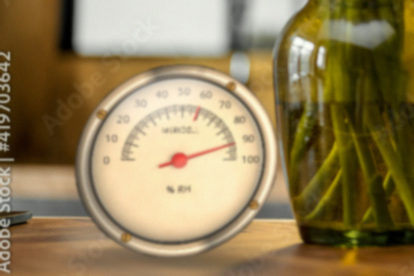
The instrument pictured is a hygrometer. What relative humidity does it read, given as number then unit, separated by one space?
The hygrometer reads 90 %
